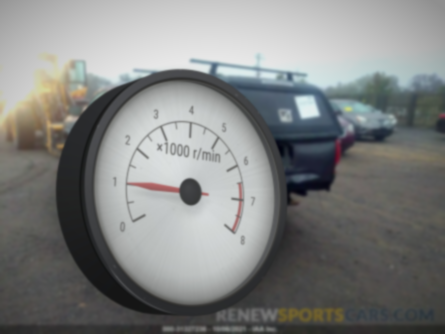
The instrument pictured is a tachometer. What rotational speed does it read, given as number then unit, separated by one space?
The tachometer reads 1000 rpm
